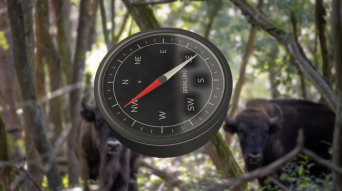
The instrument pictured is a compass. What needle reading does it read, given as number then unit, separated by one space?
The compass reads 320 °
